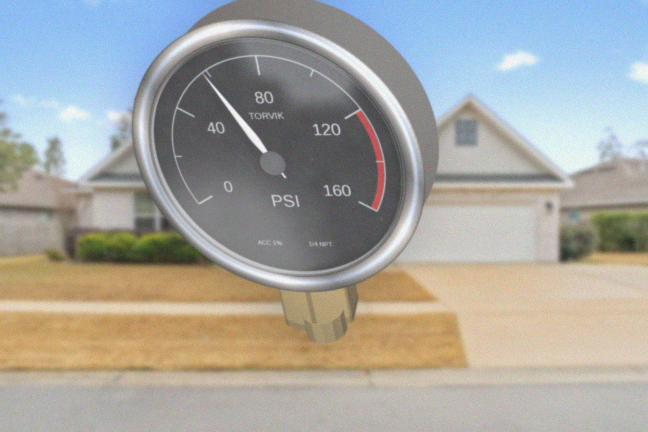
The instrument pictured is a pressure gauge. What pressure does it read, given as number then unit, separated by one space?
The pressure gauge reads 60 psi
